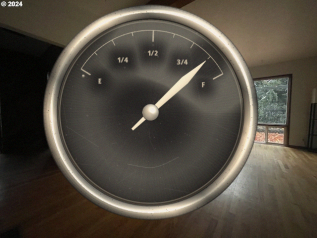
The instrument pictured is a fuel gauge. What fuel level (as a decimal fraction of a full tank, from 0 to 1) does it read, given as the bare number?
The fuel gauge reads 0.875
